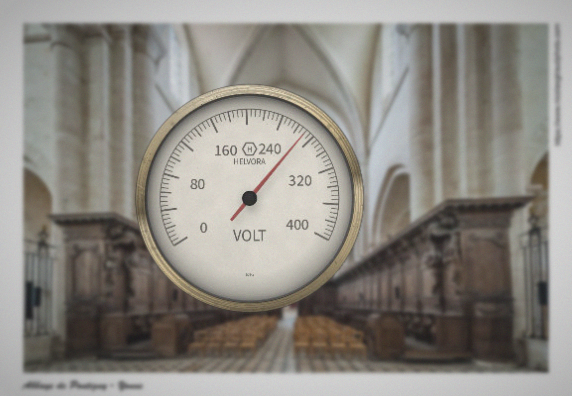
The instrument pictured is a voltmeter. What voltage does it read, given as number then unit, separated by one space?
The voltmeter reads 270 V
